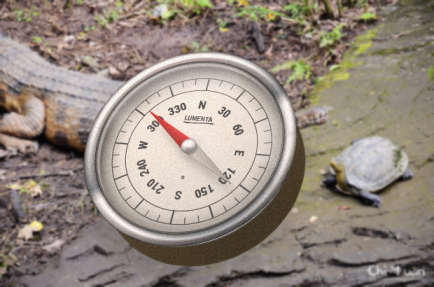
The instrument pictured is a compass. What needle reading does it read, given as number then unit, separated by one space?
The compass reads 305 °
